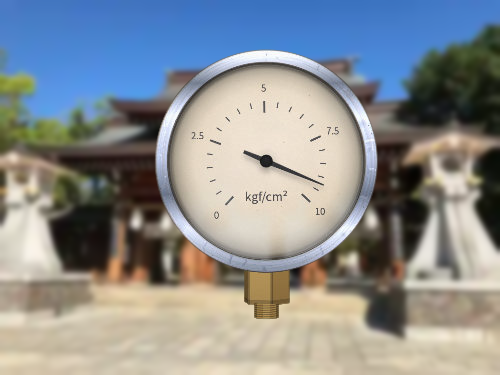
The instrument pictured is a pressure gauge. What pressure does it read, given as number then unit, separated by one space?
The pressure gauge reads 9.25 kg/cm²
